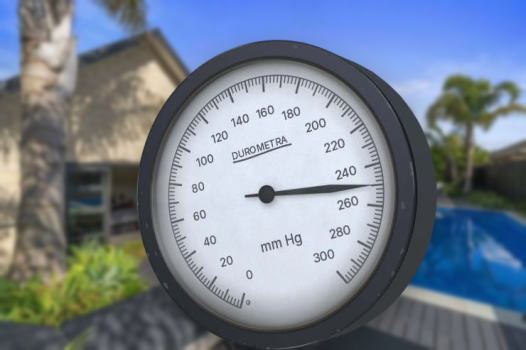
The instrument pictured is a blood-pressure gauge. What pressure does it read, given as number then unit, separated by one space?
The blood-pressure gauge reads 250 mmHg
